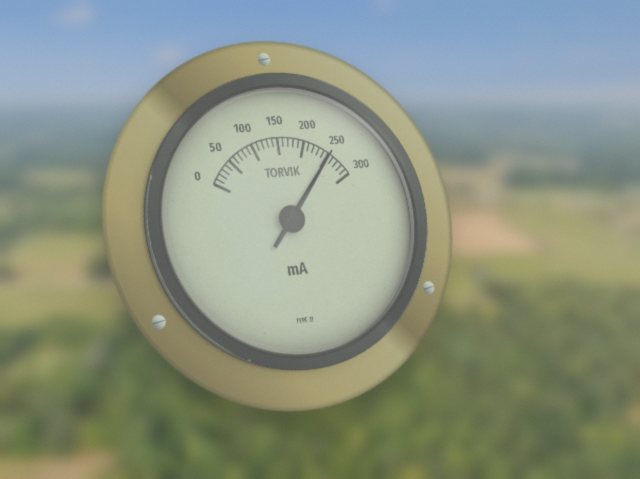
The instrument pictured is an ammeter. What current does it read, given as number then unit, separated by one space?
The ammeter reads 250 mA
